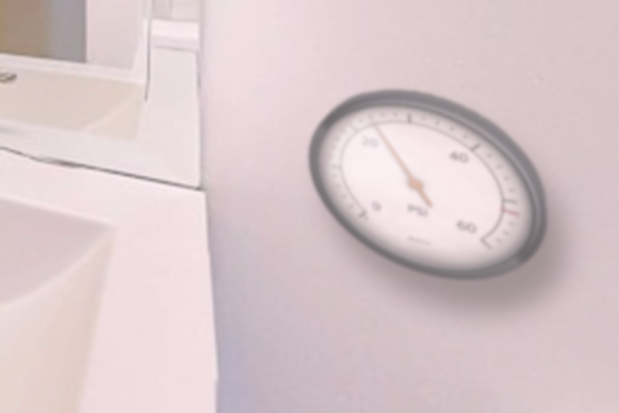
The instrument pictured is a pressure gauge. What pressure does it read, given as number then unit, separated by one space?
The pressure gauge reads 24 psi
